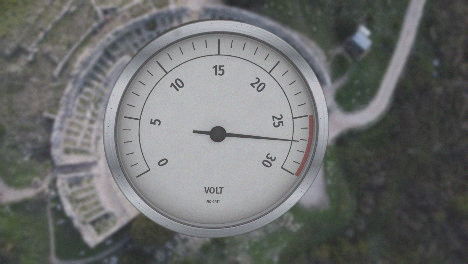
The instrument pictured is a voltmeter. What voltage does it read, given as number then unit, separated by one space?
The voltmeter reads 27 V
